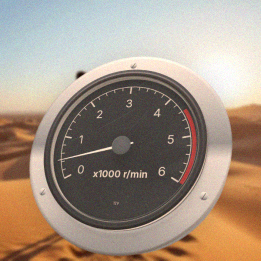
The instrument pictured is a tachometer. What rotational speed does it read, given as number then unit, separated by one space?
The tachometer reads 400 rpm
